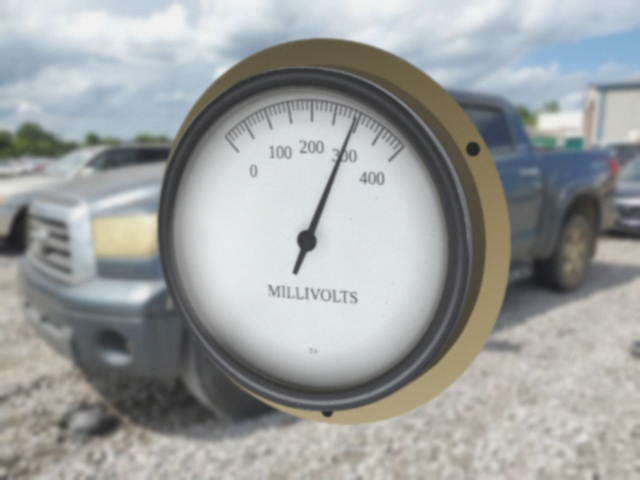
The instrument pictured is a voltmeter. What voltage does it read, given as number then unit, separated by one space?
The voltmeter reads 300 mV
